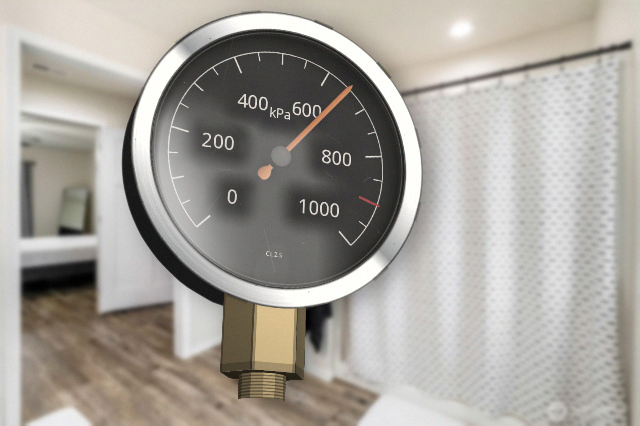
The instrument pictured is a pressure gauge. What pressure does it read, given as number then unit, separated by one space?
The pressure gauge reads 650 kPa
